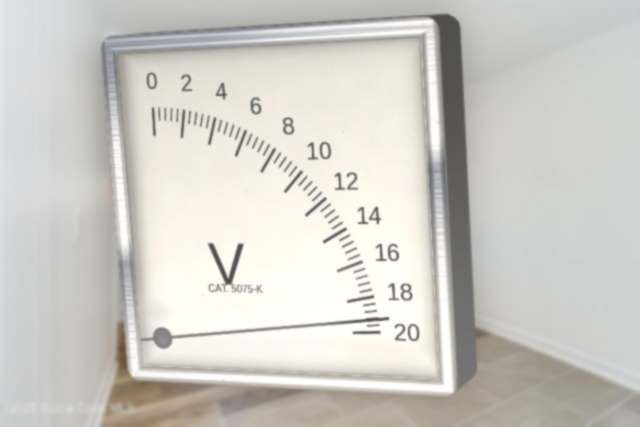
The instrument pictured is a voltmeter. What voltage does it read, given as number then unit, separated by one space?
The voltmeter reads 19.2 V
